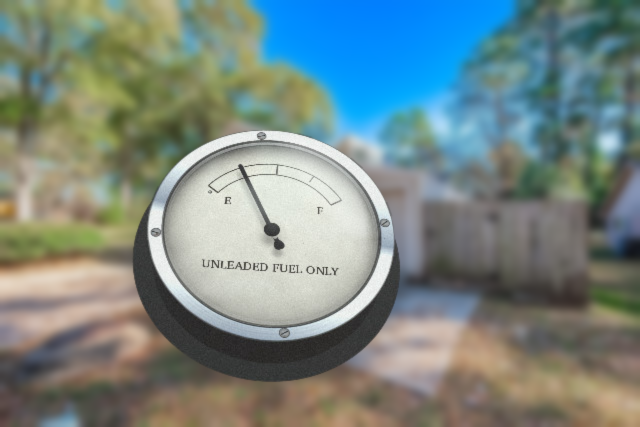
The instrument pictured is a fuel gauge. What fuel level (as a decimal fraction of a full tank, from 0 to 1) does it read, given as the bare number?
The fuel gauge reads 0.25
